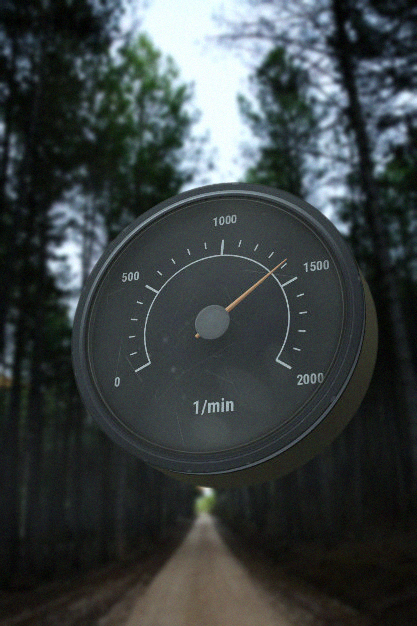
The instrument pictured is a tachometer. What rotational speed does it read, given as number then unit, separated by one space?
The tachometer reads 1400 rpm
